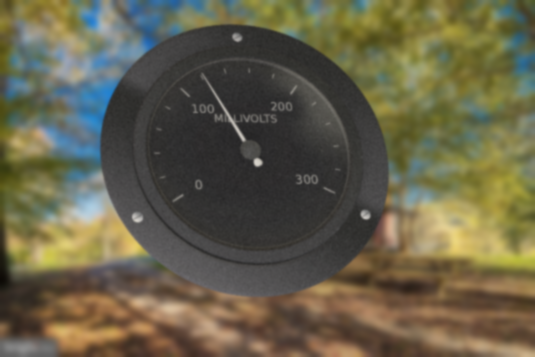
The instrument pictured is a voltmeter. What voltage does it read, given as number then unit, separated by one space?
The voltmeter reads 120 mV
